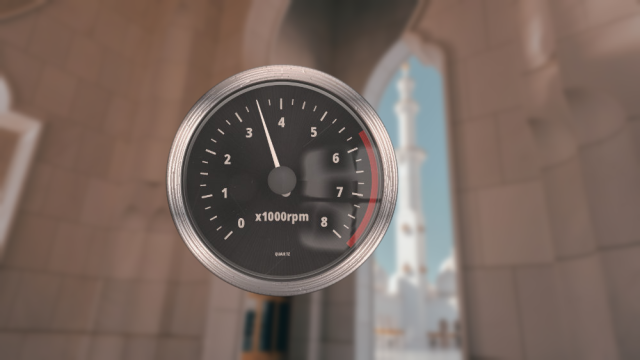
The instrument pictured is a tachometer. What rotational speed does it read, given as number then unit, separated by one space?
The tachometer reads 3500 rpm
